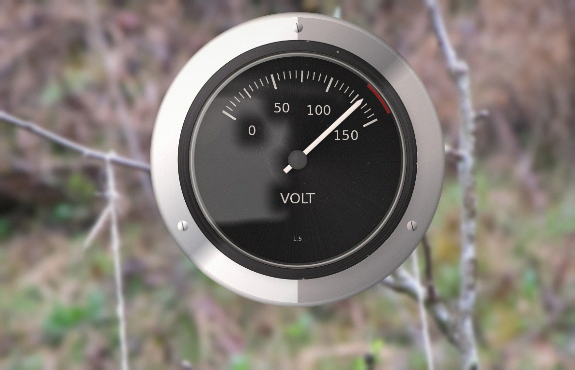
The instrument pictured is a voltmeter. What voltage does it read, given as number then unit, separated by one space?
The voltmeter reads 130 V
